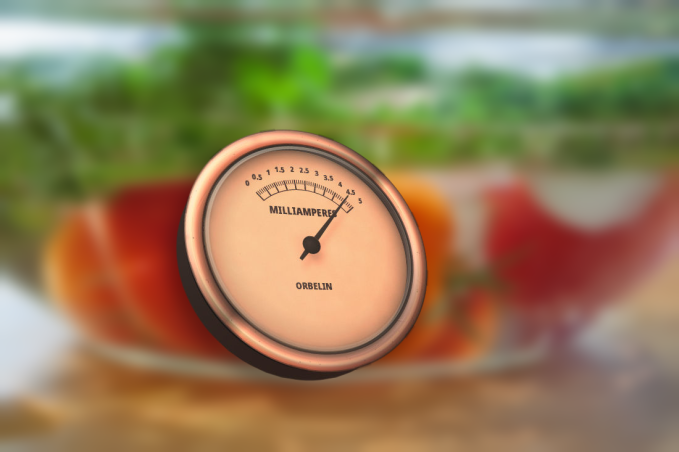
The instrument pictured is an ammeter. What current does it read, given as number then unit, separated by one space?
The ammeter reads 4.5 mA
